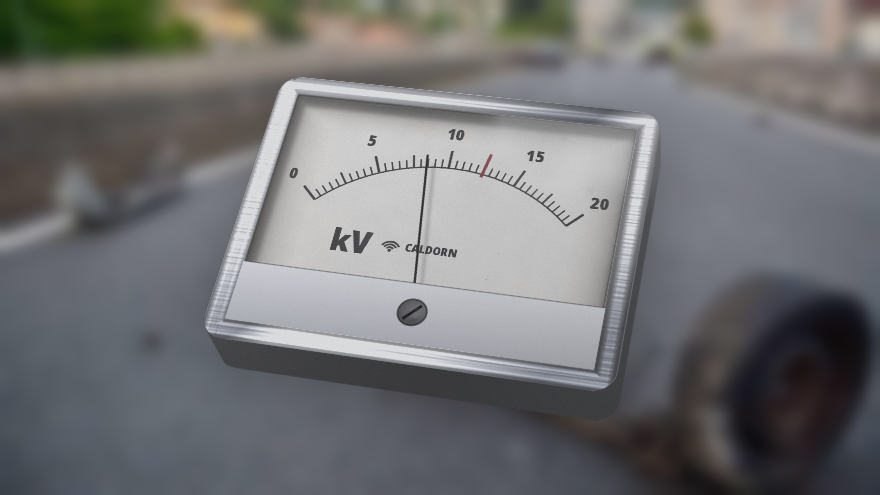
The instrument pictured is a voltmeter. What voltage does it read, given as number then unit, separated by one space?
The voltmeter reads 8.5 kV
